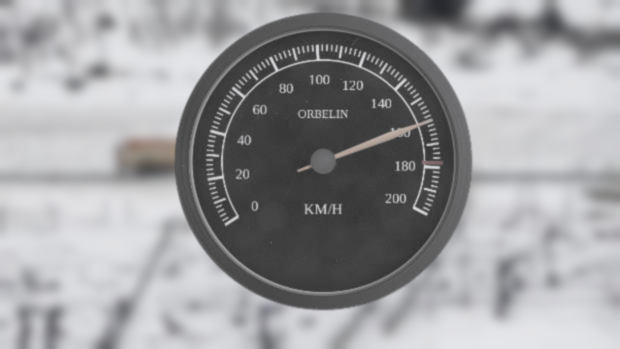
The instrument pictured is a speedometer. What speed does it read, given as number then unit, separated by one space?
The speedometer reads 160 km/h
